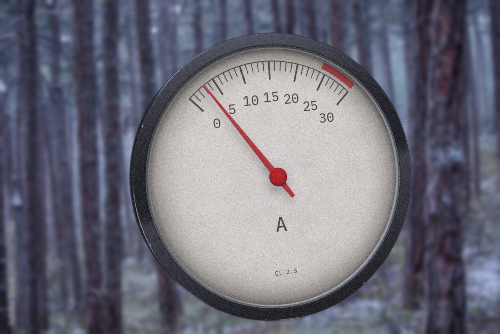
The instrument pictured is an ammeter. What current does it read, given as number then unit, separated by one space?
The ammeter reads 3 A
